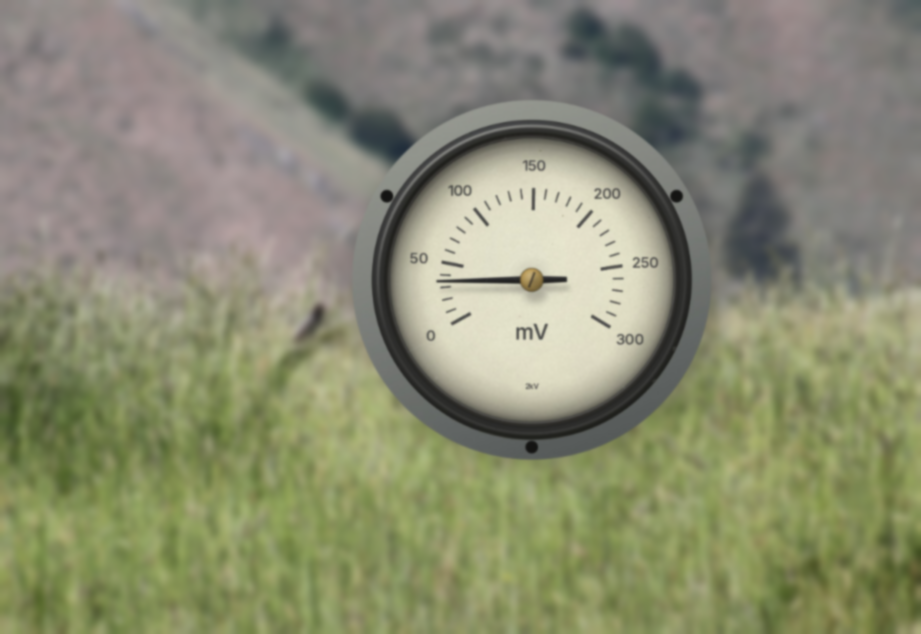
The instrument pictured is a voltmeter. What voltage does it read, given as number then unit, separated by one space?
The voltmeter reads 35 mV
